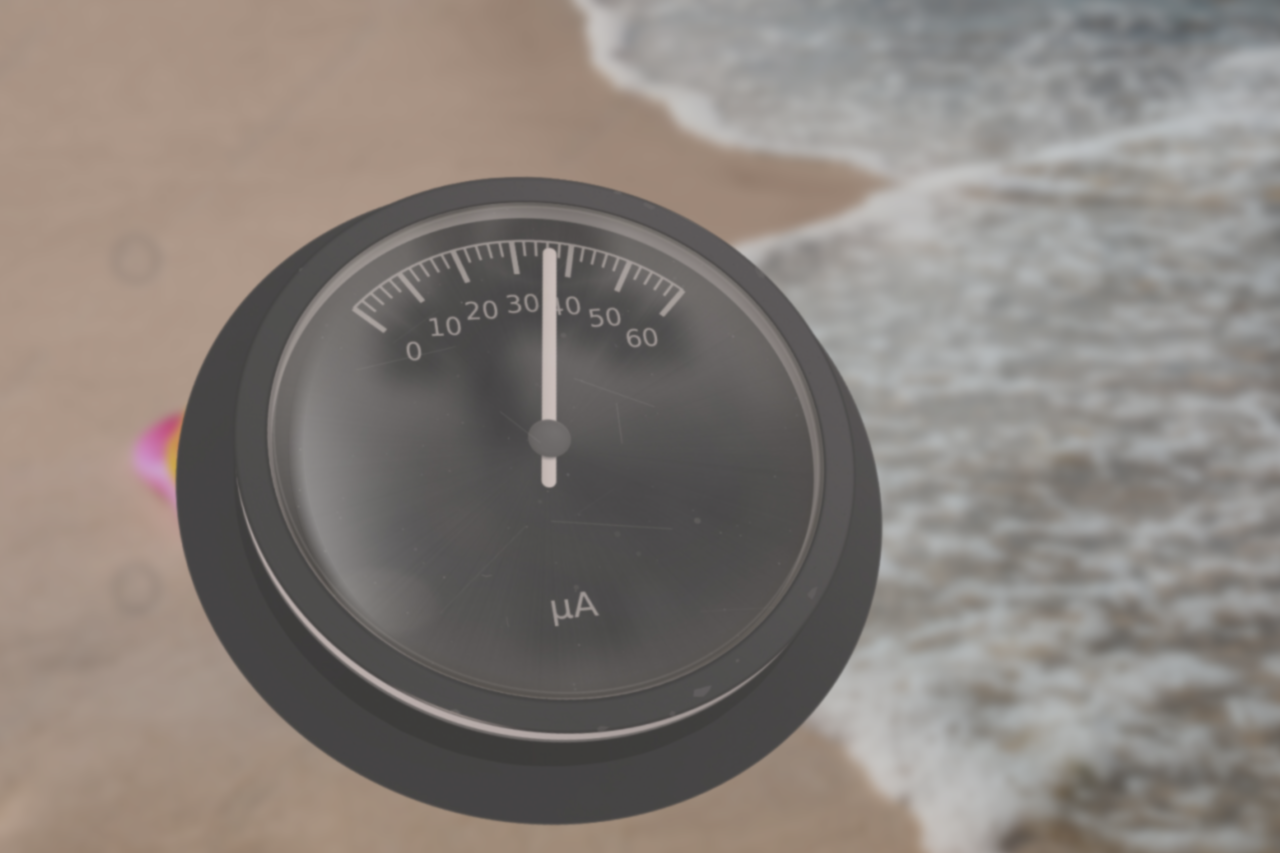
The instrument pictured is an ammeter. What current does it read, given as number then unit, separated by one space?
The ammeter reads 36 µA
